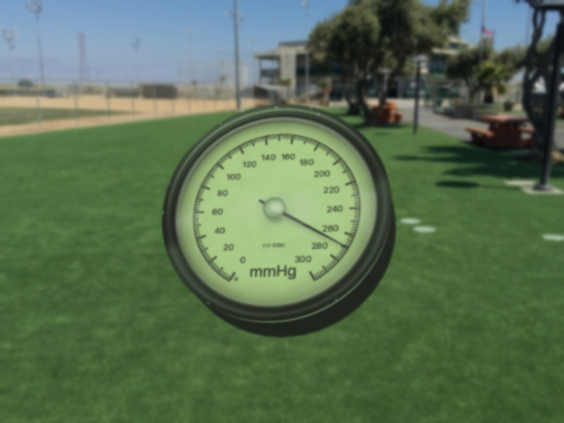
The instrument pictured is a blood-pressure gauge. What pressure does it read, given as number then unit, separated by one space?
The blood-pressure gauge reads 270 mmHg
